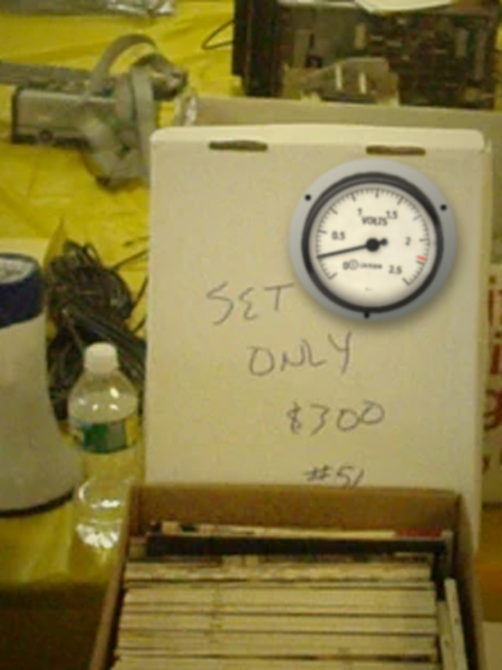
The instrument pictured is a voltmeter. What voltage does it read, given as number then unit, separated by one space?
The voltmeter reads 0.25 V
